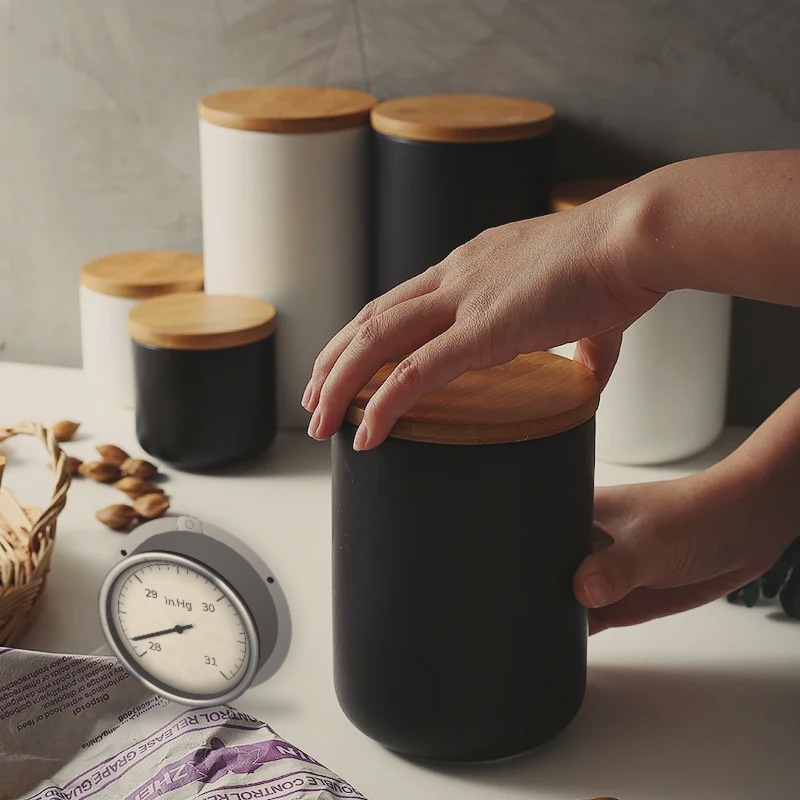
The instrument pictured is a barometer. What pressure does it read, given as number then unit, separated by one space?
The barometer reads 28.2 inHg
